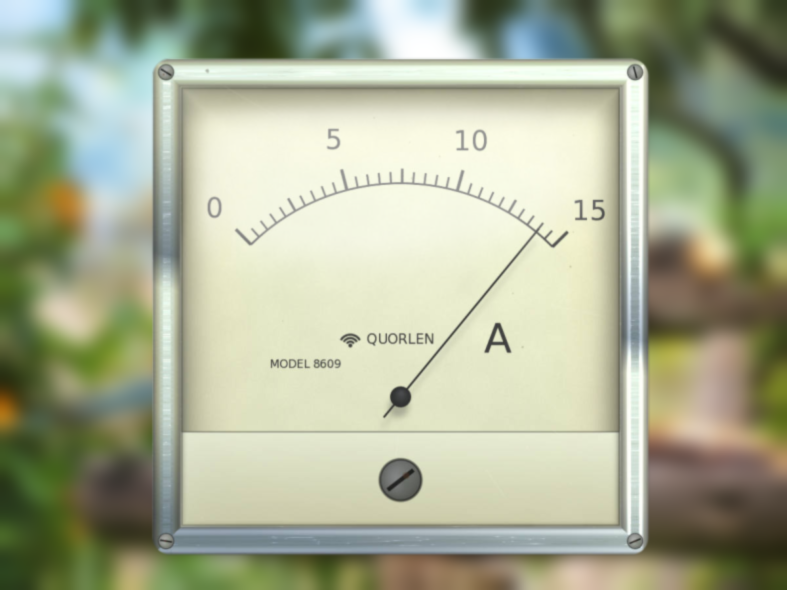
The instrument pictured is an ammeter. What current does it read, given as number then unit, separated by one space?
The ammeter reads 14 A
